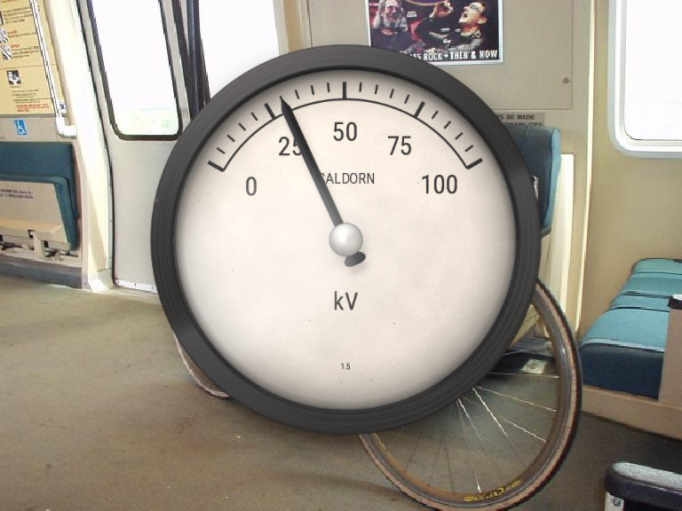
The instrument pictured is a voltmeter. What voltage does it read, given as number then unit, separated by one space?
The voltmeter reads 30 kV
